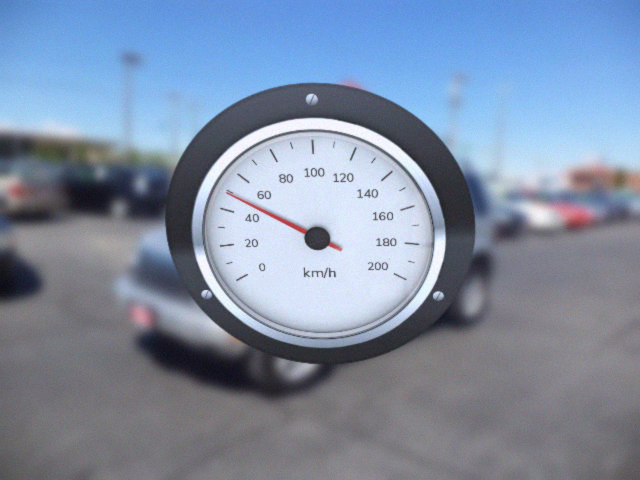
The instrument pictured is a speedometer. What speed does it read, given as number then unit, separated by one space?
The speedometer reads 50 km/h
